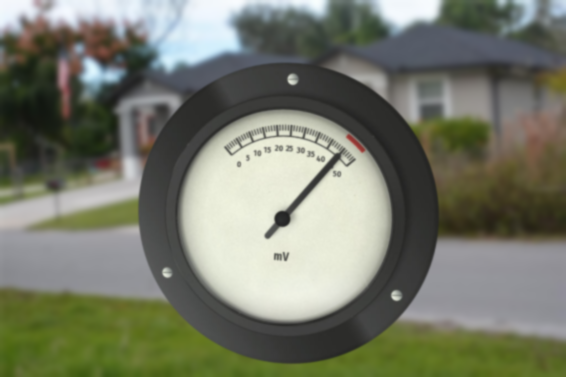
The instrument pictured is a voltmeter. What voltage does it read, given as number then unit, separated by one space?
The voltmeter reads 45 mV
